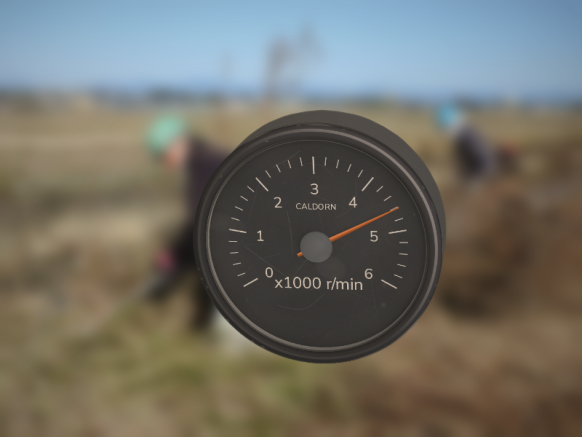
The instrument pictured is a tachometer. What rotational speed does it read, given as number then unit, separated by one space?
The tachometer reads 4600 rpm
